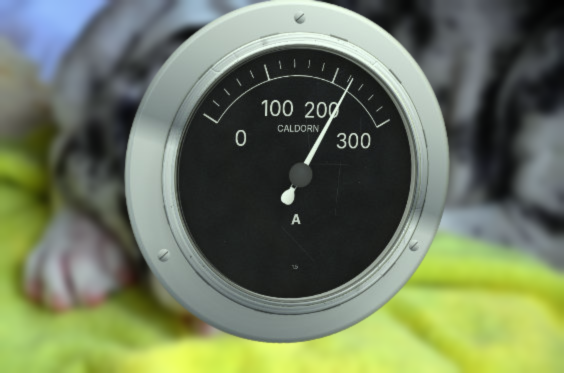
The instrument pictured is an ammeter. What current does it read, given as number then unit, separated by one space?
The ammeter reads 220 A
